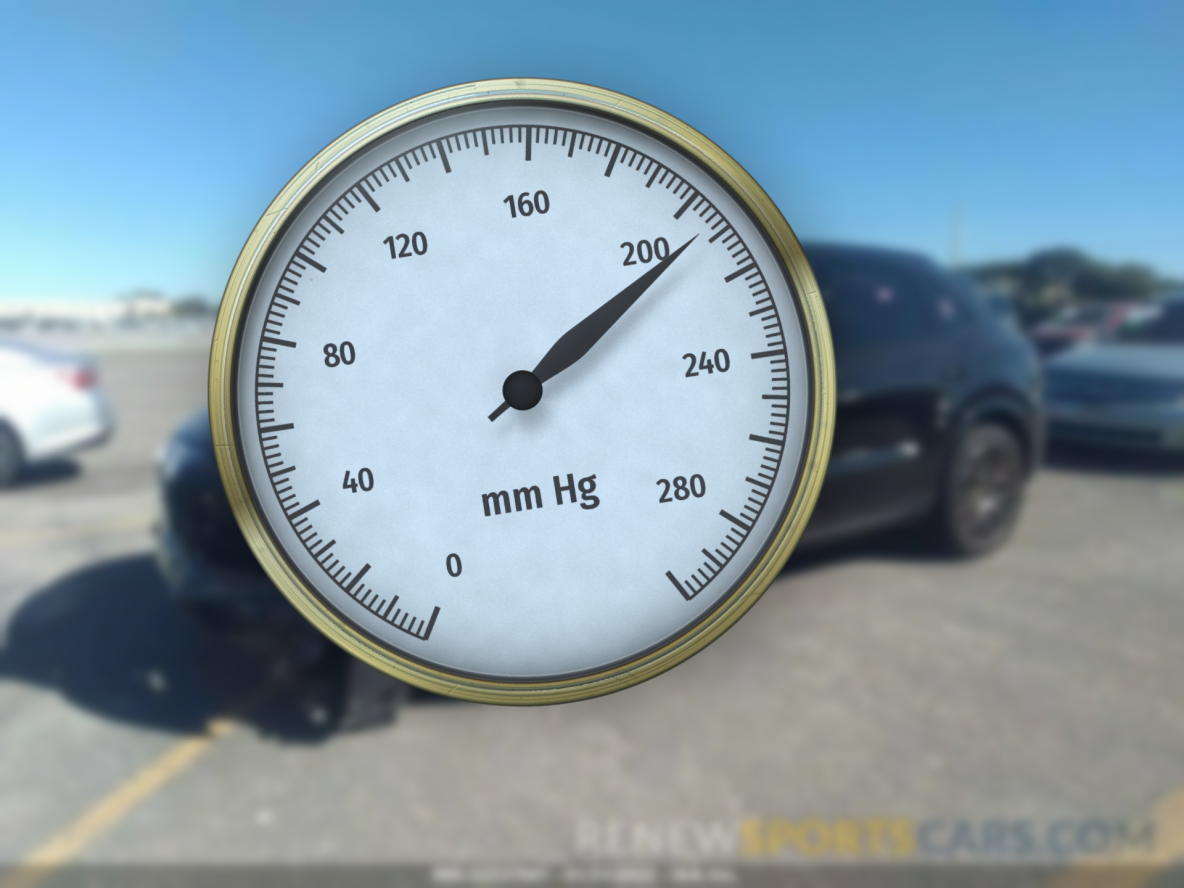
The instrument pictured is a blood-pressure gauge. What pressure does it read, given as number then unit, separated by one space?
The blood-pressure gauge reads 207 mmHg
